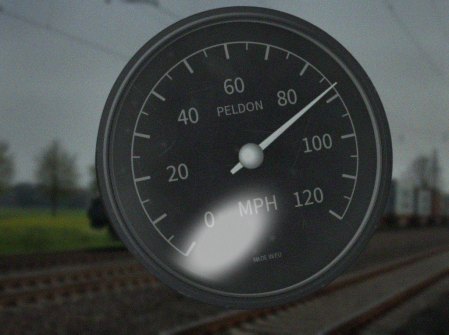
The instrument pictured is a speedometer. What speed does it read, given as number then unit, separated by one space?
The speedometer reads 87.5 mph
